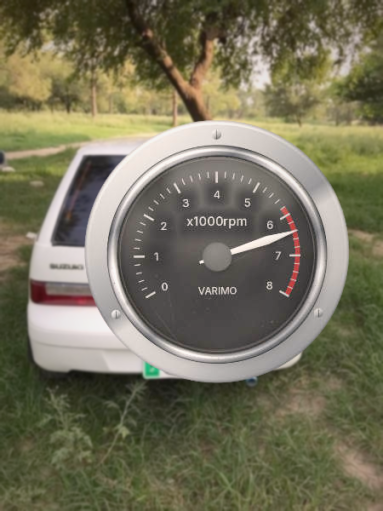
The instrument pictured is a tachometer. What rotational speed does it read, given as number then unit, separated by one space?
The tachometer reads 6400 rpm
